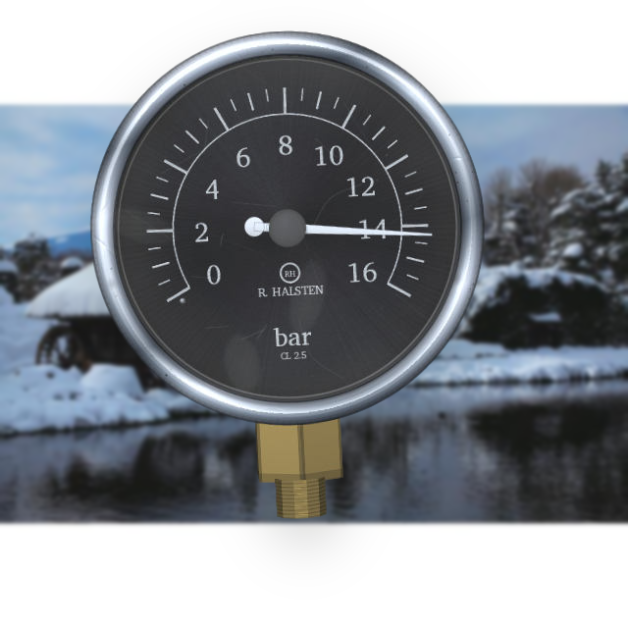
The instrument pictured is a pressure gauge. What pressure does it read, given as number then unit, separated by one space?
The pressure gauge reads 14.25 bar
